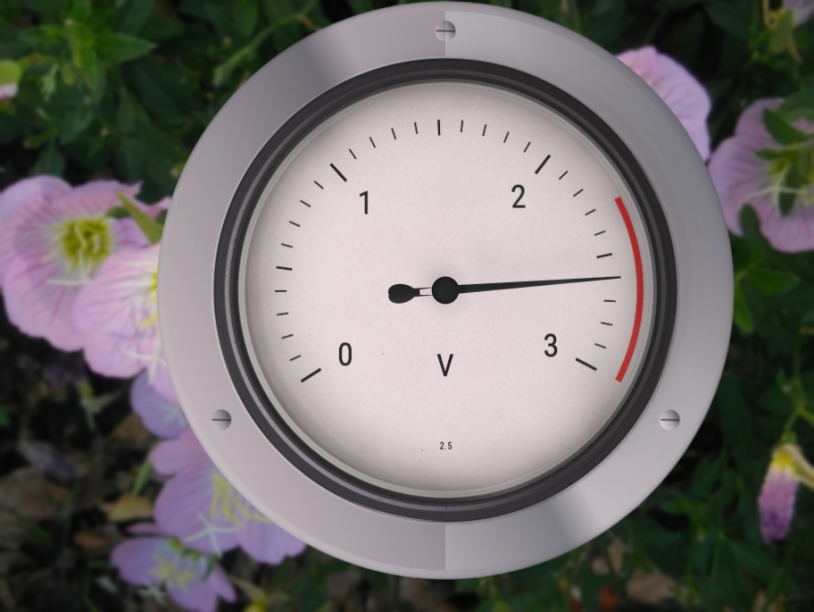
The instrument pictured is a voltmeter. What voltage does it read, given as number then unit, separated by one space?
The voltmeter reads 2.6 V
